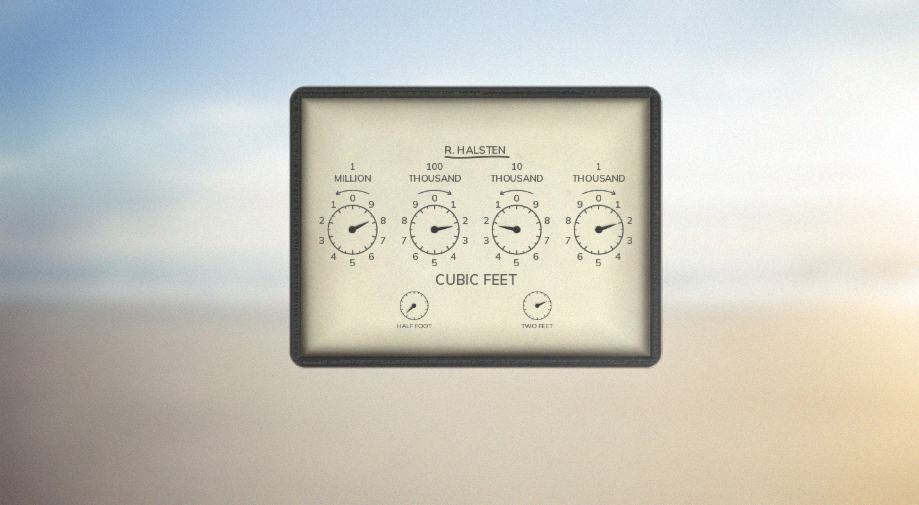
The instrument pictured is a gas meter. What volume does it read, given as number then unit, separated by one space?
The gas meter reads 822200 ft³
